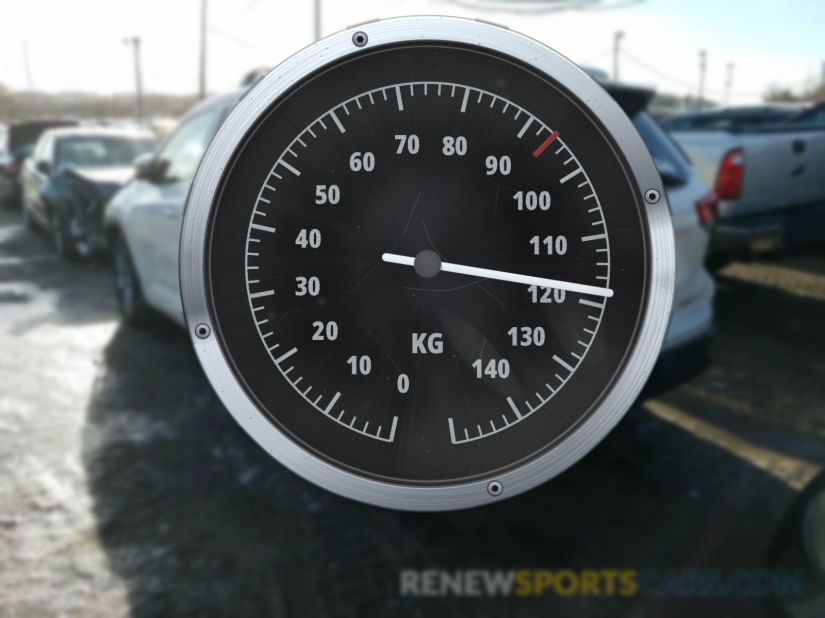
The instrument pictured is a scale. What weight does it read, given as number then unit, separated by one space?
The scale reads 118 kg
